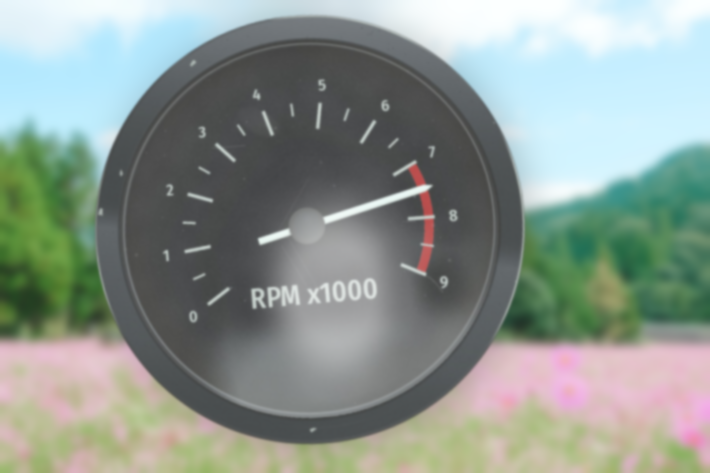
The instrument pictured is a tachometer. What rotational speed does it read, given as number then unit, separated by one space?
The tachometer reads 7500 rpm
